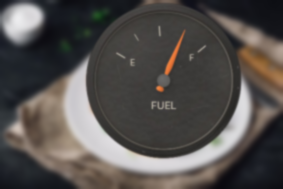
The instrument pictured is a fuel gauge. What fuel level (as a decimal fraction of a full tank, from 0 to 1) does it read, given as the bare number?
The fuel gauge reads 0.75
